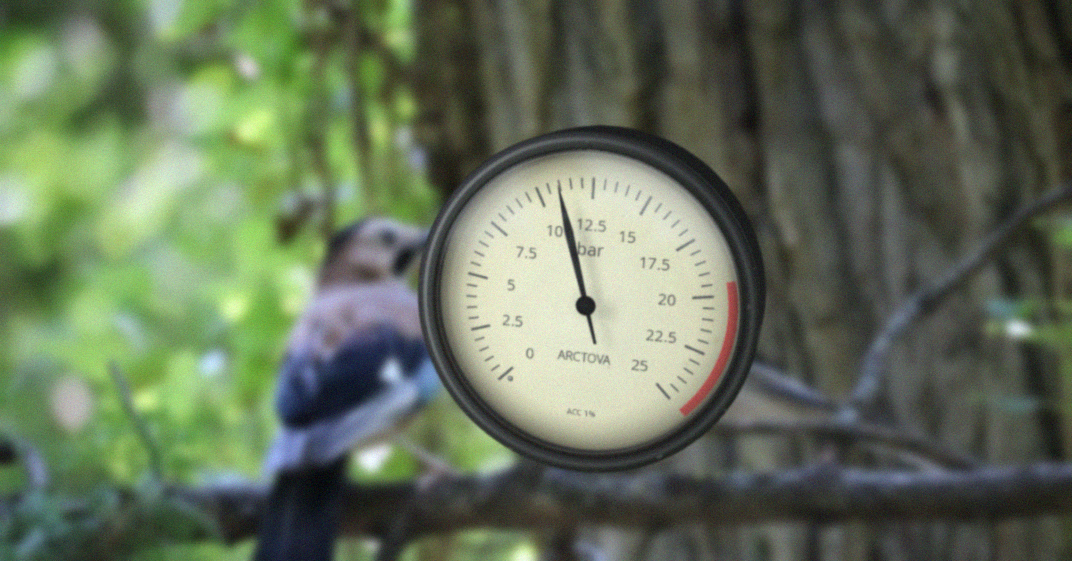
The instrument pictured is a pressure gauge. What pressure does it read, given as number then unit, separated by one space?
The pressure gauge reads 11 bar
